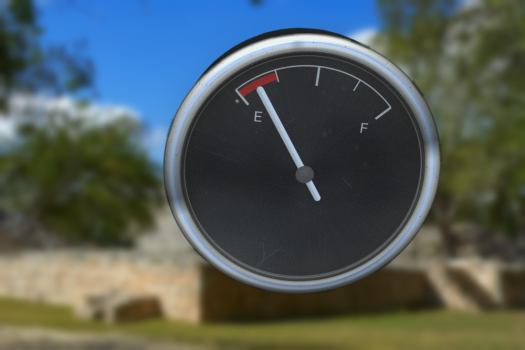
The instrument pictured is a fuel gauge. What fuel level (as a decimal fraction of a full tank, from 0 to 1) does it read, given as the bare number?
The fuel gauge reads 0.125
